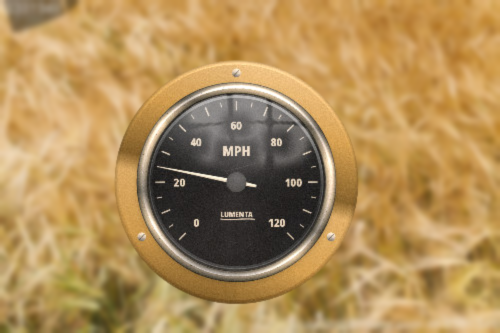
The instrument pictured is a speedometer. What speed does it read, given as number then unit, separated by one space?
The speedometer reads 25 mph
